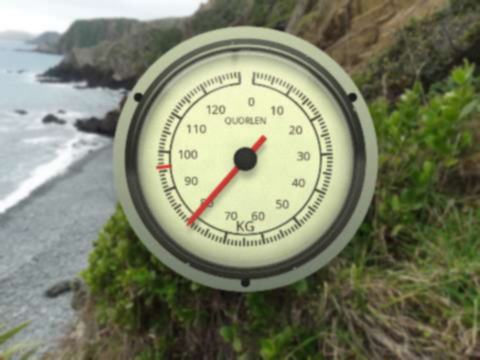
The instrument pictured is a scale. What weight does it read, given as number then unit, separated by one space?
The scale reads 80 kg
